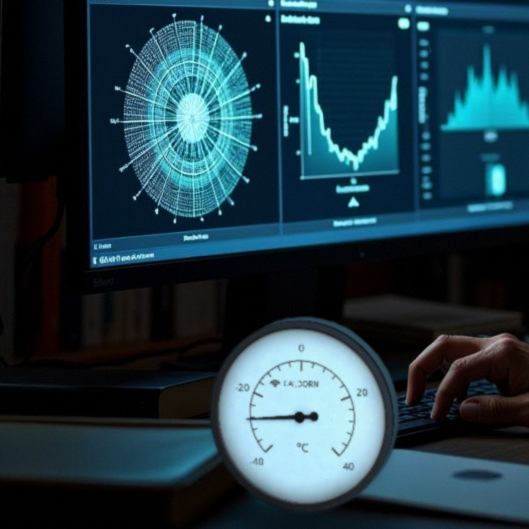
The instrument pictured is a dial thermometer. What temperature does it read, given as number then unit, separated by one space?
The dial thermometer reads -28 °C
